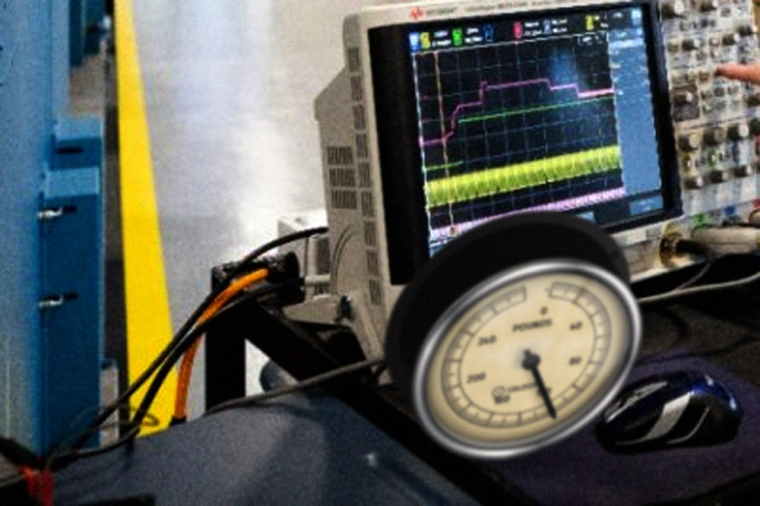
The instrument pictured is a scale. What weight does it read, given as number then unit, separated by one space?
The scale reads 120 lb
